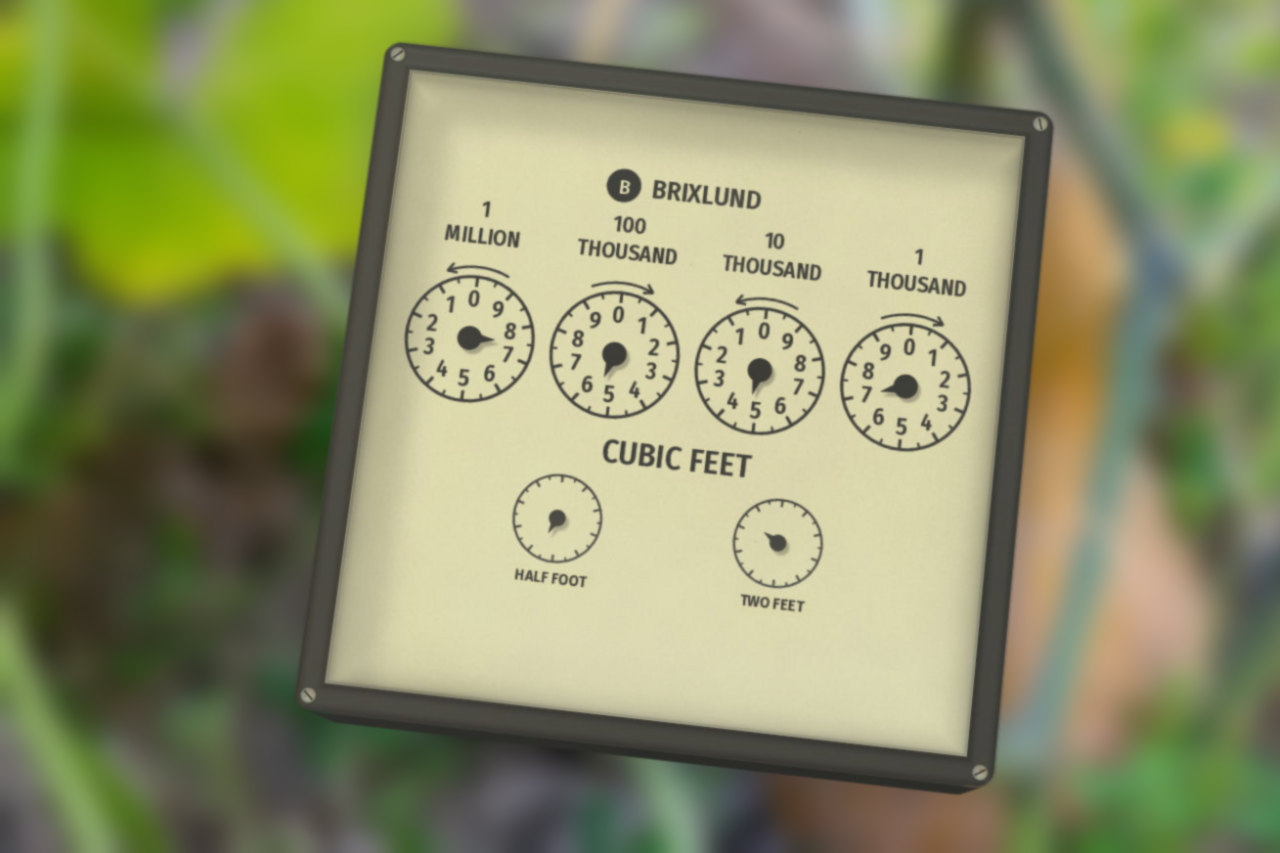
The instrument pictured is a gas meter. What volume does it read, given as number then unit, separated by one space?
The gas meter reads 754700 ft³
